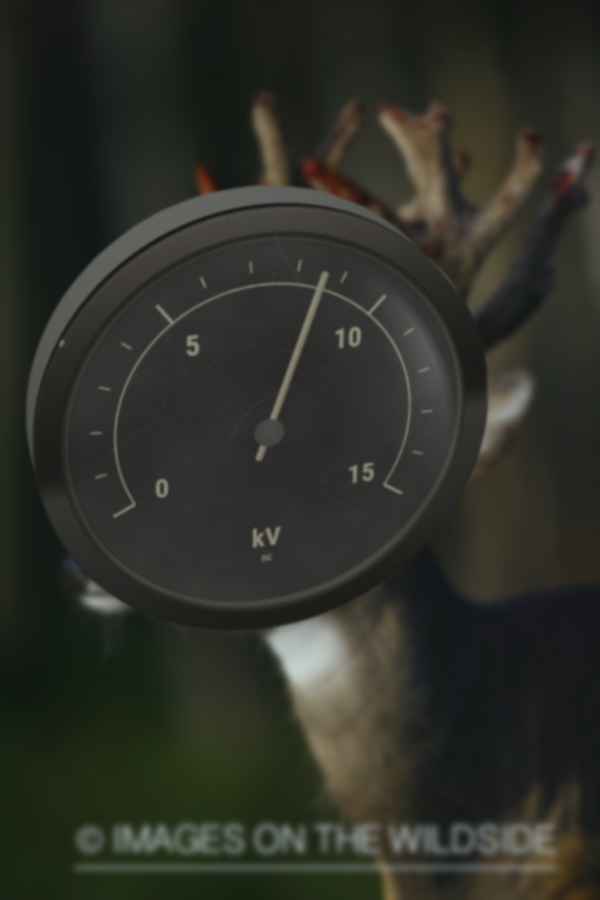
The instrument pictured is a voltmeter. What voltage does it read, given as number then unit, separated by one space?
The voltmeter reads 8.5 kV
